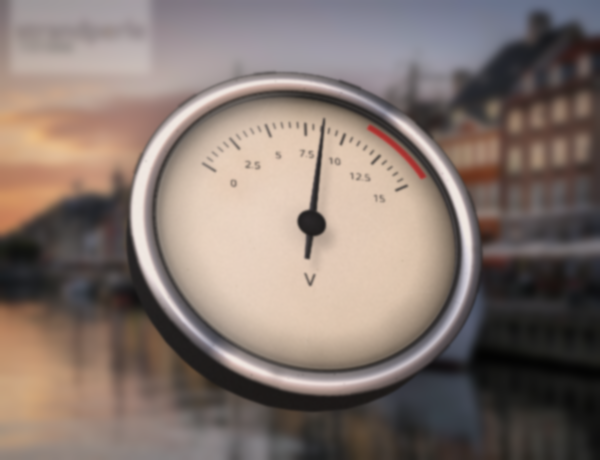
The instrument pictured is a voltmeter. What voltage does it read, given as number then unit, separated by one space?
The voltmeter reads 8.5 V
